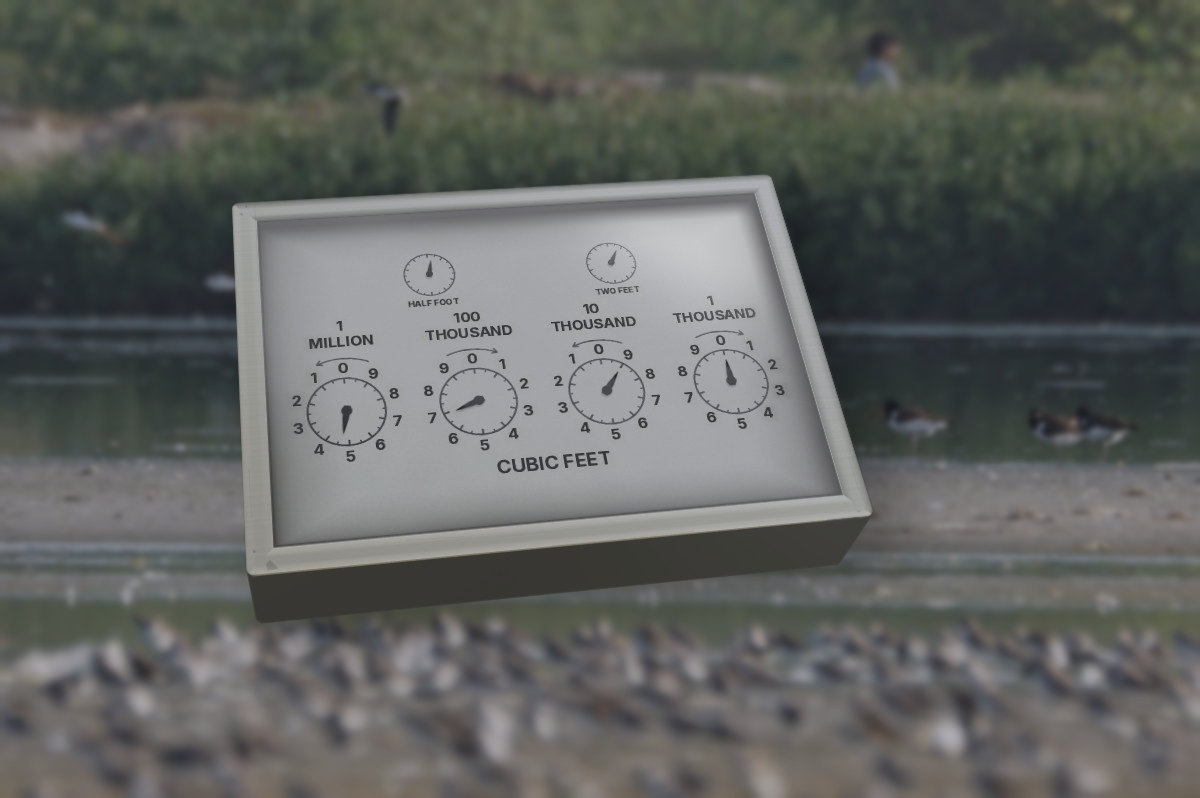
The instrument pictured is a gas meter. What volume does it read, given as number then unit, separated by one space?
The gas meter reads 469000 ft³
